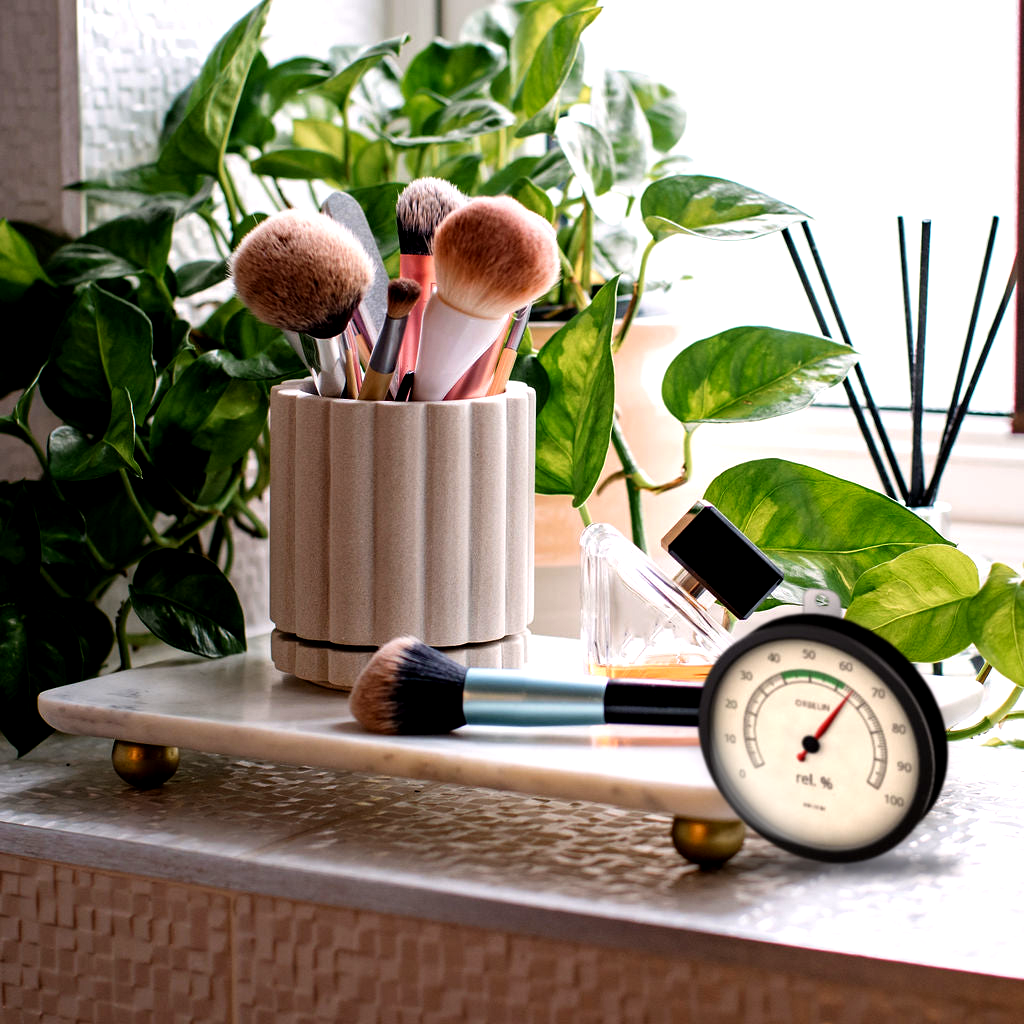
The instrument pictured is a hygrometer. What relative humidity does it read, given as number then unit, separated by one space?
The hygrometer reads 65 %
